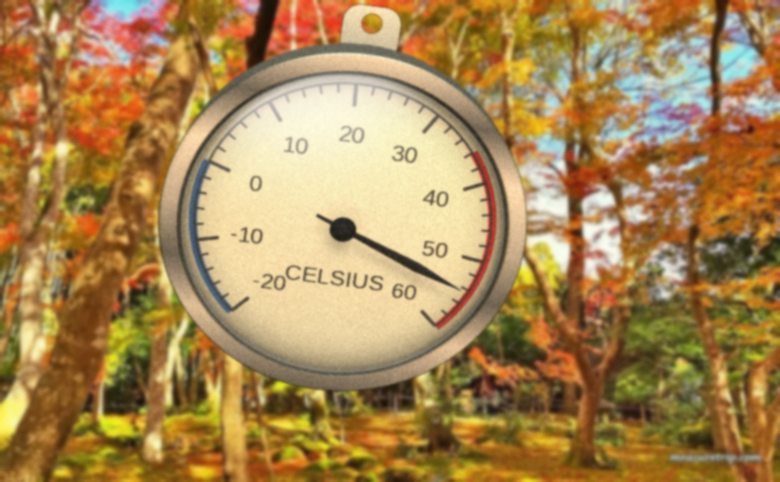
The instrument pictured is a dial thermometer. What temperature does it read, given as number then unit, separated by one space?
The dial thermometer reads 54 °C
